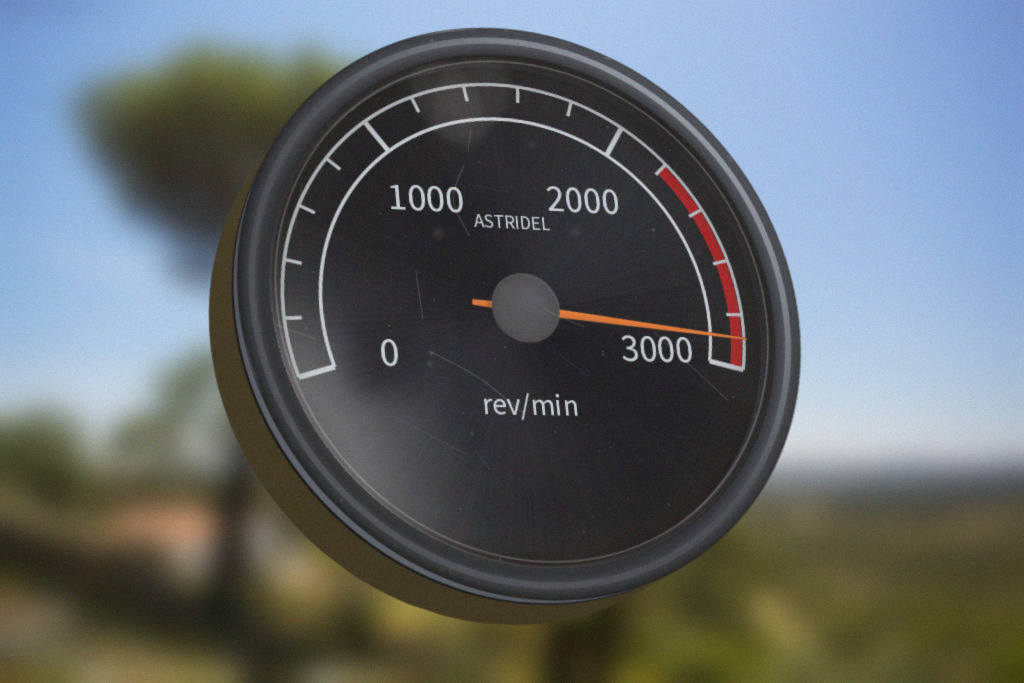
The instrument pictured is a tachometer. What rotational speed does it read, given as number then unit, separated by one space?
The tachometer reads 2900 rpm
